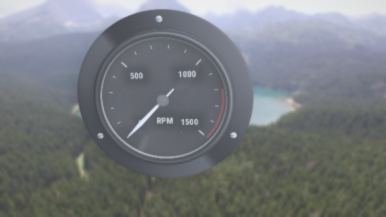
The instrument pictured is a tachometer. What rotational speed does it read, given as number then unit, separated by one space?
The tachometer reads 0 rpm
